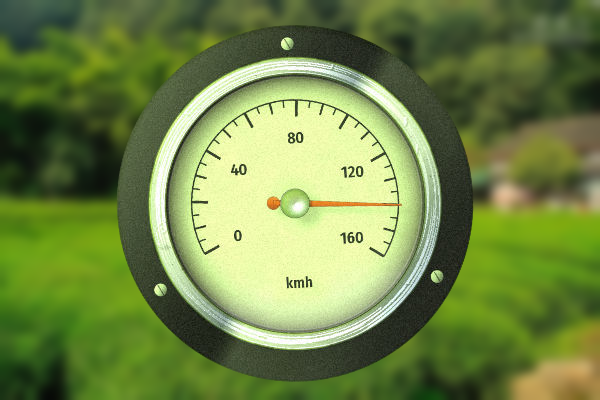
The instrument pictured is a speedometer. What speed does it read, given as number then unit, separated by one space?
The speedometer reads 140 km/h
